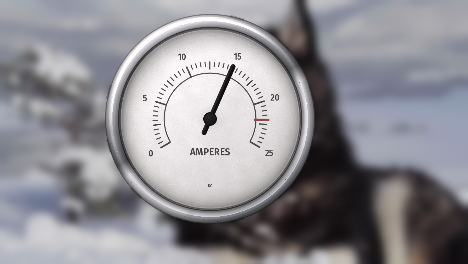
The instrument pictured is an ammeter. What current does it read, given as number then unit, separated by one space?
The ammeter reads 15 A
